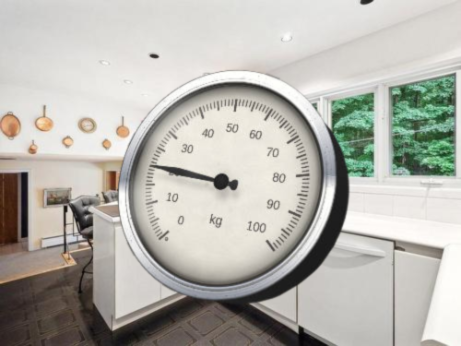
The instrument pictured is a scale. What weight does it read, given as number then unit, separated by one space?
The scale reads 20 kg
